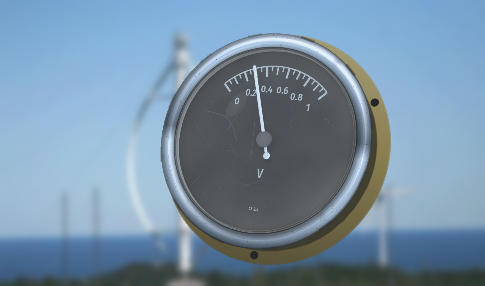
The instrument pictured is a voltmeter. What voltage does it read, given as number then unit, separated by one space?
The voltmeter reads 0.3 V
